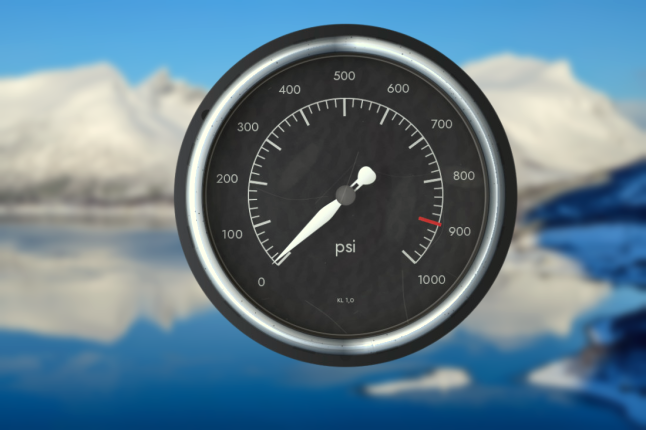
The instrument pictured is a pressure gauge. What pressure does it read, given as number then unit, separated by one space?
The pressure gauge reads 10 psi
